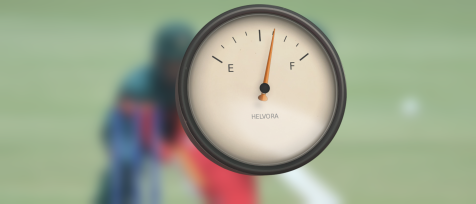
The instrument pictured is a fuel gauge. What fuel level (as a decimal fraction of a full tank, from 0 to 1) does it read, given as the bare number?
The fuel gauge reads 0.625
